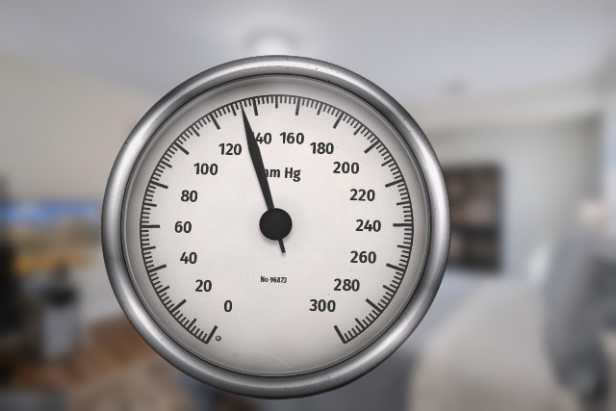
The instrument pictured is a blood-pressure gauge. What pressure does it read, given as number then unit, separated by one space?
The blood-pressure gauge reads 134 mmHg
